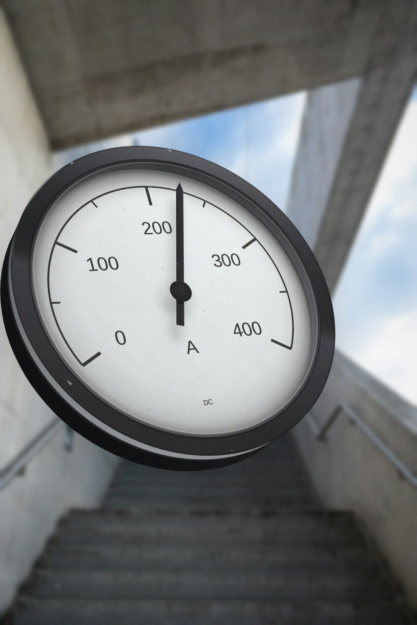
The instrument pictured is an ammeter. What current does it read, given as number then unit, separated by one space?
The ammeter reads 225 A
